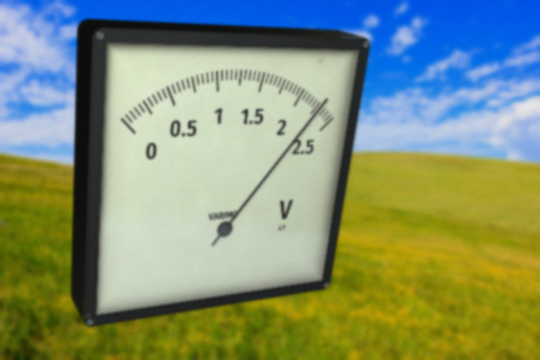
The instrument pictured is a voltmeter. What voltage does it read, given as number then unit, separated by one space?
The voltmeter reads 2.25 V
